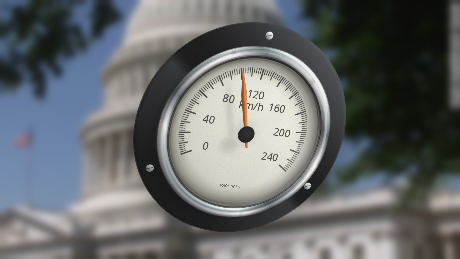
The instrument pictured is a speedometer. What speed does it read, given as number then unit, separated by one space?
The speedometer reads 100 km/h
